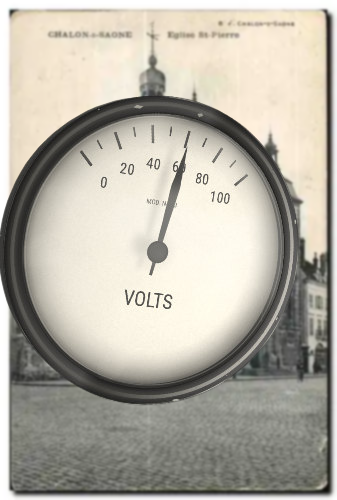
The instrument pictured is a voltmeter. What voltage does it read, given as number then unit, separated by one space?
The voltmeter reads 60 V
